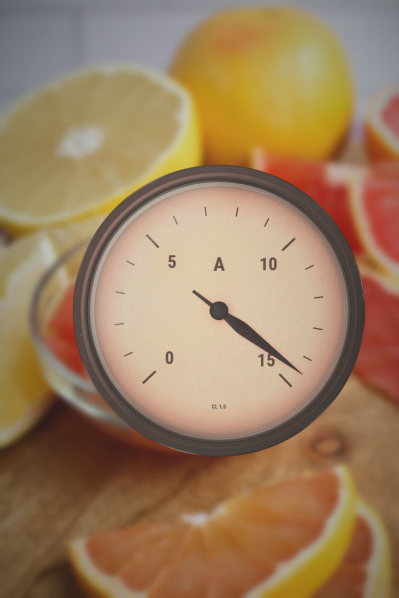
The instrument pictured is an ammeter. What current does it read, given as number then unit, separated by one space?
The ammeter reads 14.5 A
